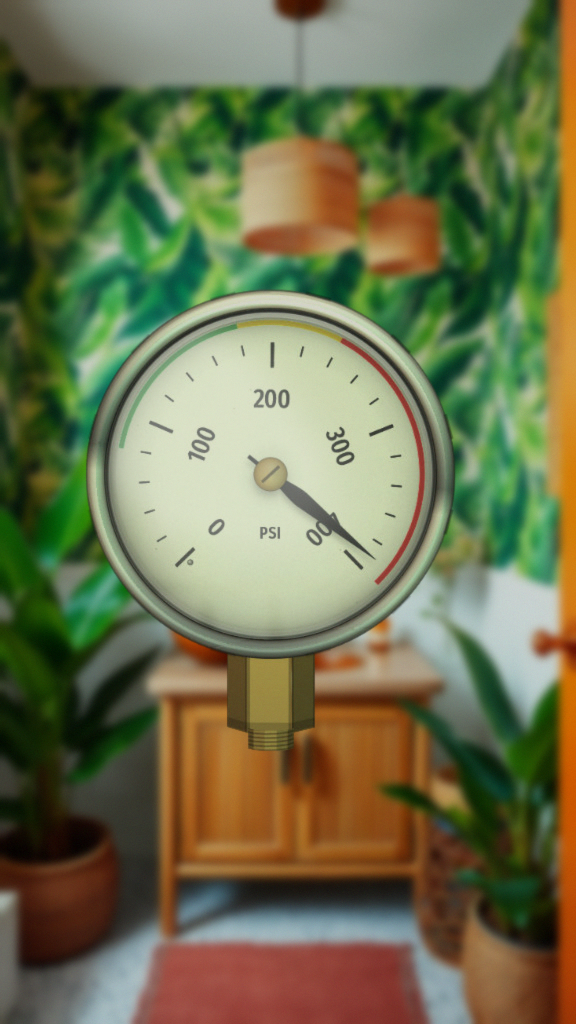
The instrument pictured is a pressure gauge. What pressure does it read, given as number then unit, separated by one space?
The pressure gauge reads 390 psi
